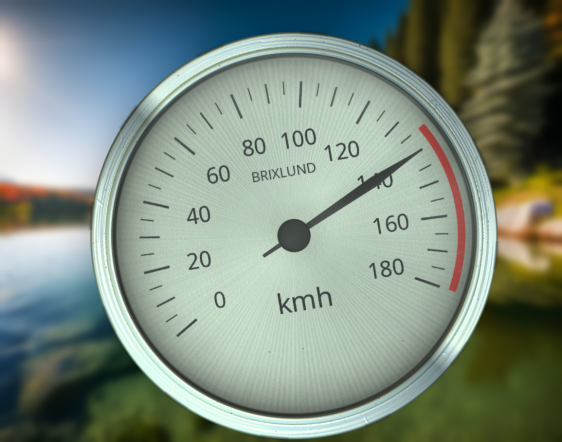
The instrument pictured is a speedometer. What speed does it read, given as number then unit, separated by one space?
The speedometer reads 140 km/h
